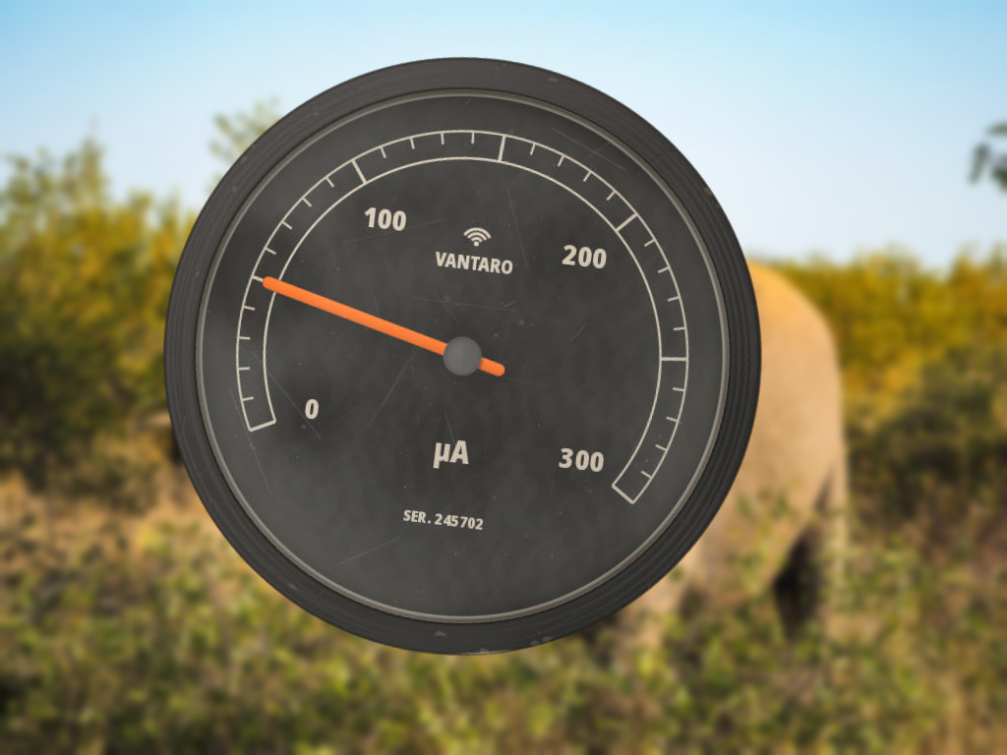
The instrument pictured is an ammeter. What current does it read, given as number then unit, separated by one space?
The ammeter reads 50 µA
